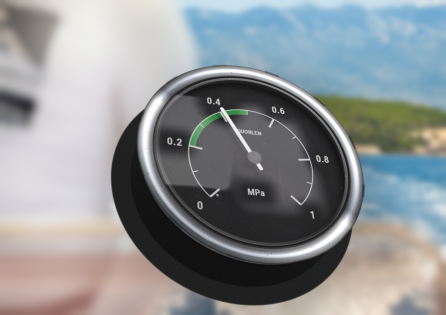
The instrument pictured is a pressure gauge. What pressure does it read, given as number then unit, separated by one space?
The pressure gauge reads 0.4 MPa
